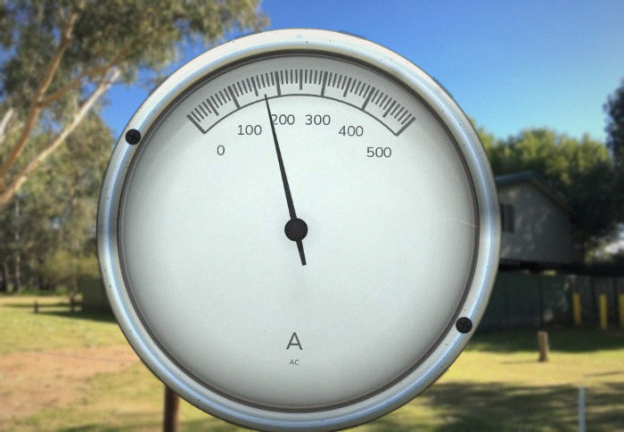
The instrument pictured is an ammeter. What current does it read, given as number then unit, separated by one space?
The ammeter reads 170 A
